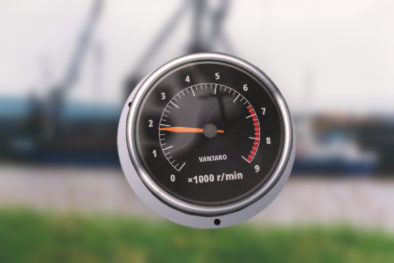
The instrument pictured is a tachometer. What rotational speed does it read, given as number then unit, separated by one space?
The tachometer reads 1800 rpm
